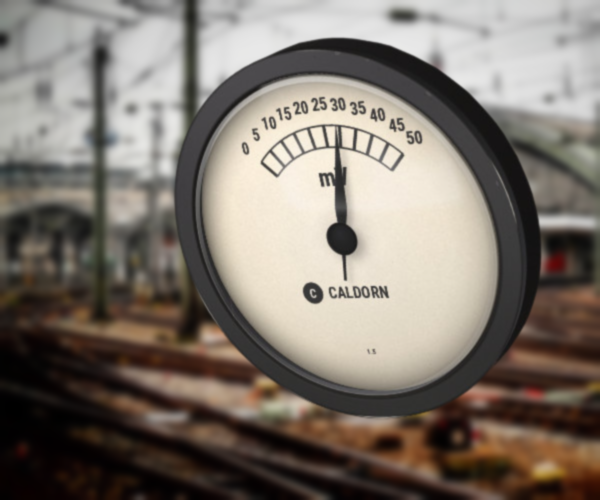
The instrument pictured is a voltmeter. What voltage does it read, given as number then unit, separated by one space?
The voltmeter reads 30 mV
